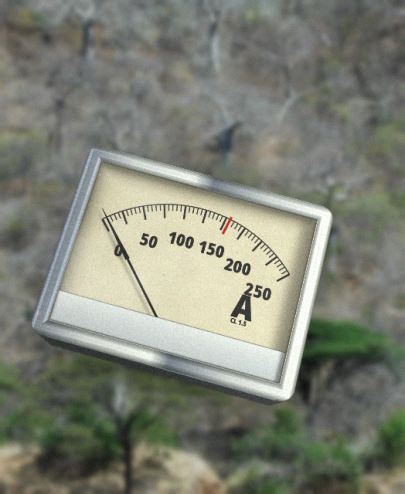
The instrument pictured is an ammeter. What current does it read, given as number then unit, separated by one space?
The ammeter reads 5 A
